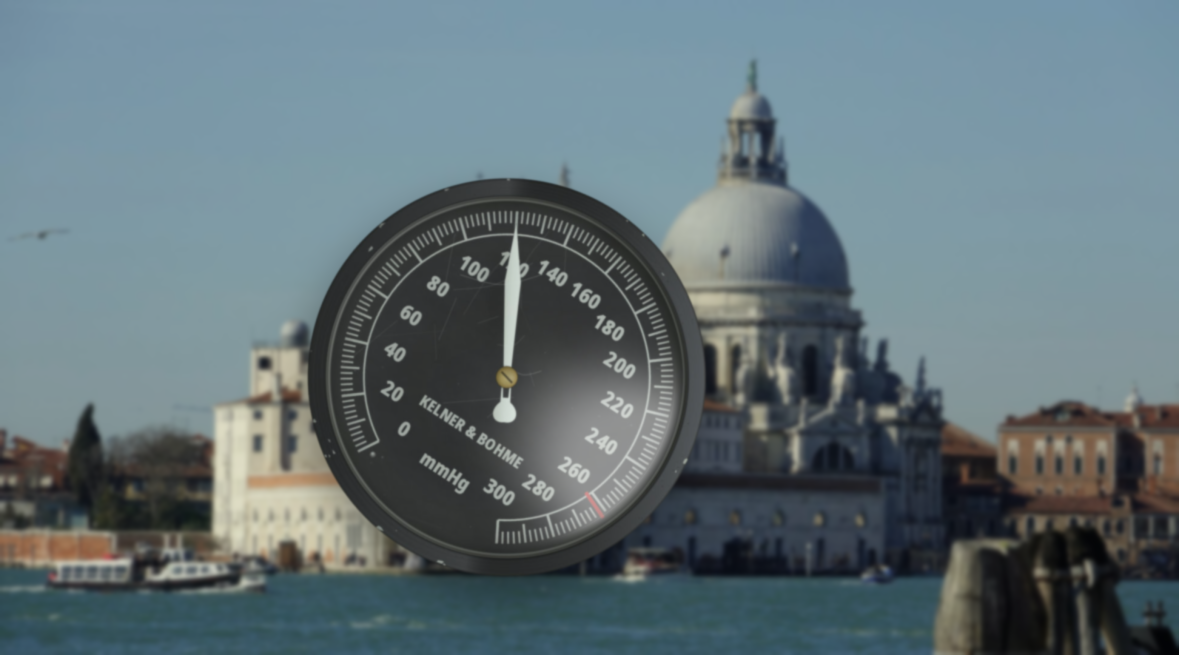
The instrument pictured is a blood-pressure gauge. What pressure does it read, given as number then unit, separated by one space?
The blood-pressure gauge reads 120 mmHg
